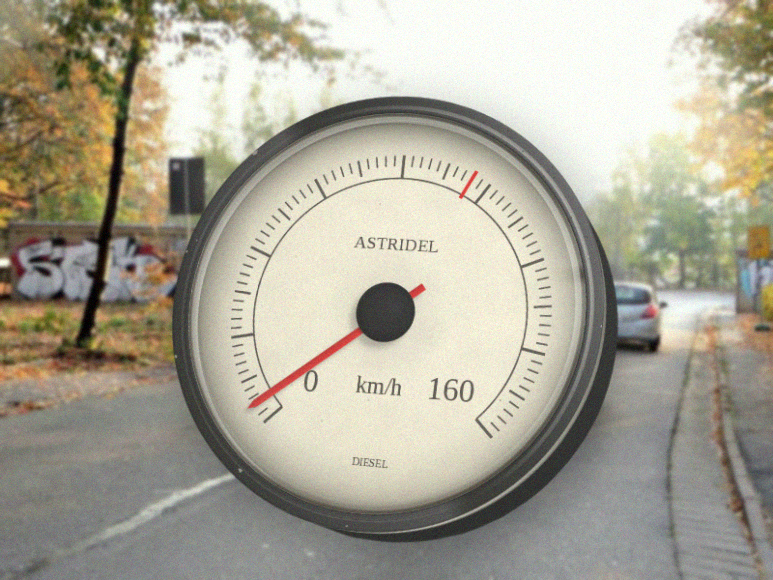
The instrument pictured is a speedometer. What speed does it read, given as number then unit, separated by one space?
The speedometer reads 4 km/h
